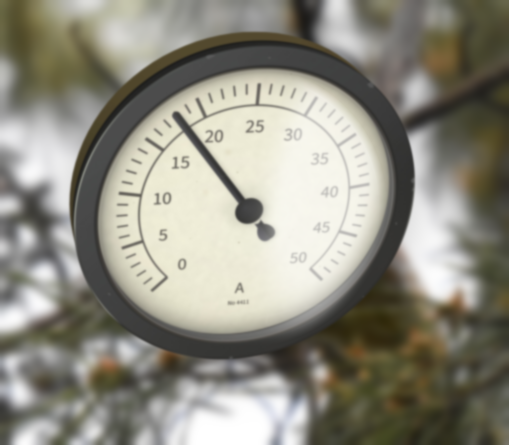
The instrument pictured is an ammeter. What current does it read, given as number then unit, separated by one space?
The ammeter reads 18 A
